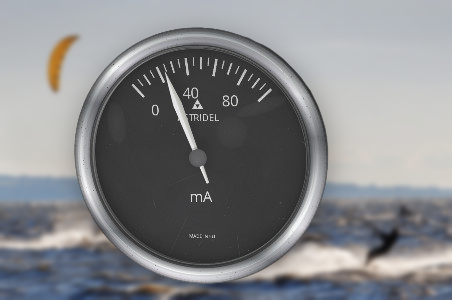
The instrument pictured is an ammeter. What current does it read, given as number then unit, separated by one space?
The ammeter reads 25 mA
